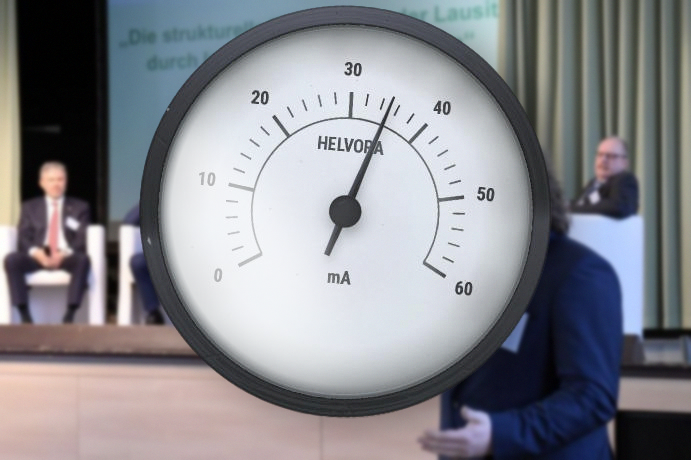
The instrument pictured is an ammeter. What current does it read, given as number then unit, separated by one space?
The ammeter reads 35 mA
